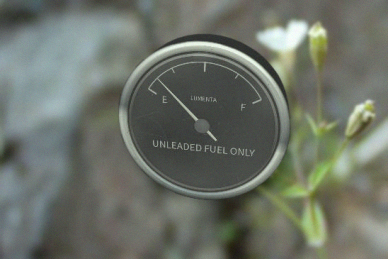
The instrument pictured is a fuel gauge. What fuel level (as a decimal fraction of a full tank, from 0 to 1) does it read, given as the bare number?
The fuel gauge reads 0.125
